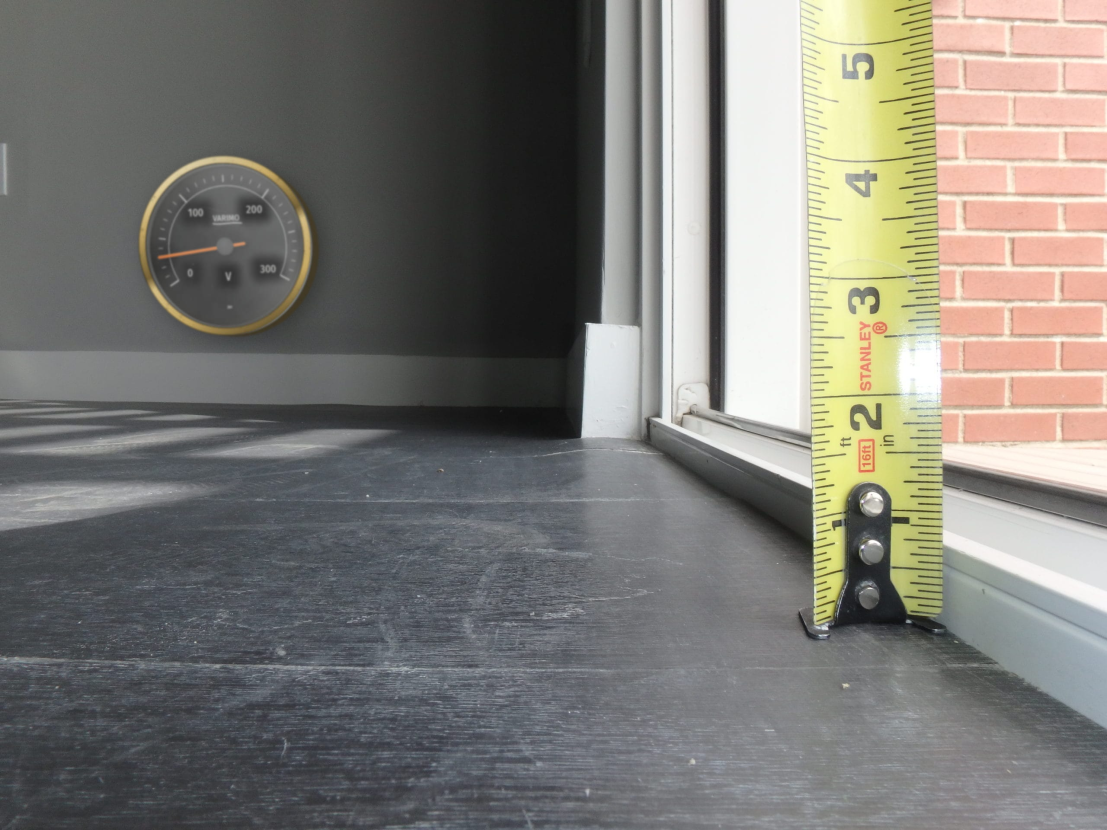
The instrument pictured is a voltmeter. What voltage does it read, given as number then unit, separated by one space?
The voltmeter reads 30 V
